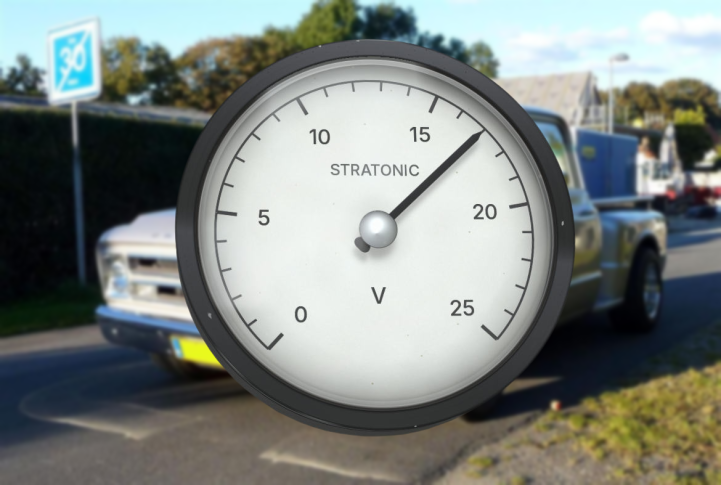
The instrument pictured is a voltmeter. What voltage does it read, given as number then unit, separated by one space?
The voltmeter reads 17 V
